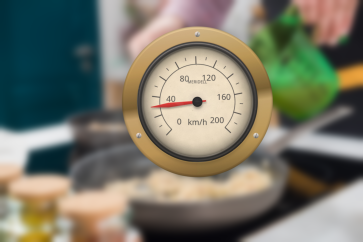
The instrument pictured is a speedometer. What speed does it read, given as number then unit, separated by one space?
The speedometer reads 30 km/h
